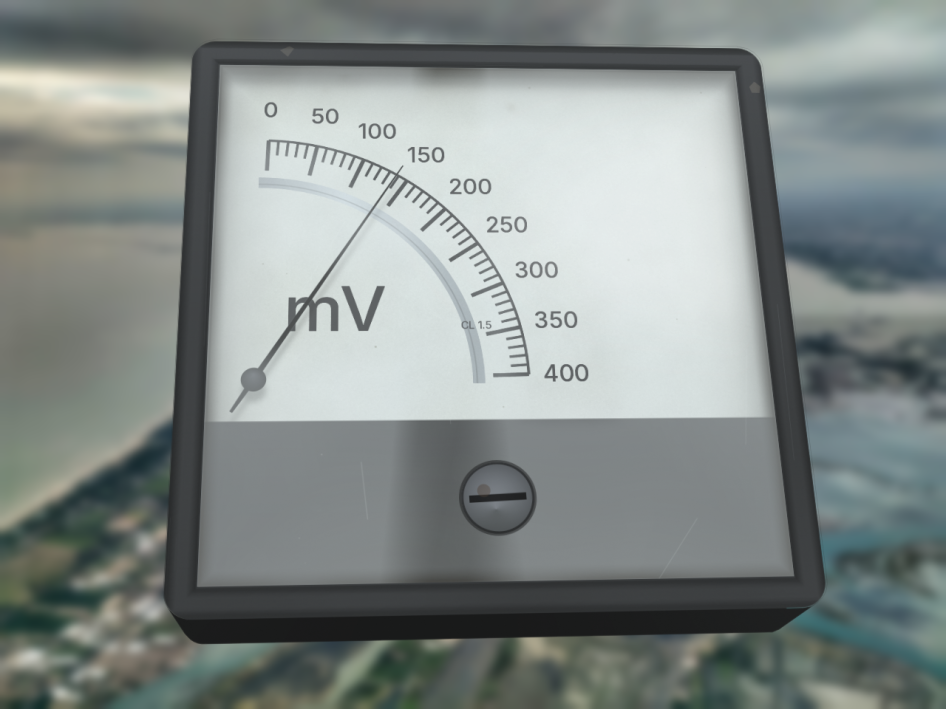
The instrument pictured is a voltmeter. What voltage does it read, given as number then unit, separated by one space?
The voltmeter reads 140 mV
